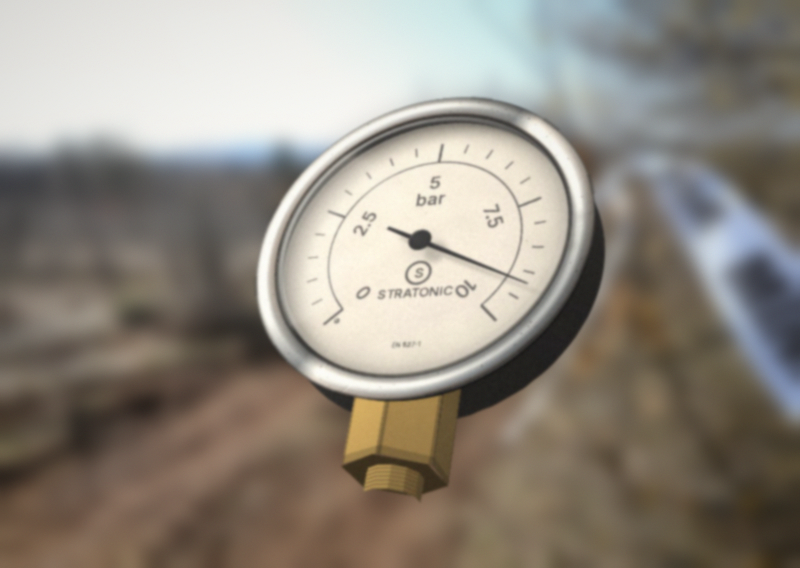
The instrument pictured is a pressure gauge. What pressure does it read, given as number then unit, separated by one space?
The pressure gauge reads 9.25 bar
